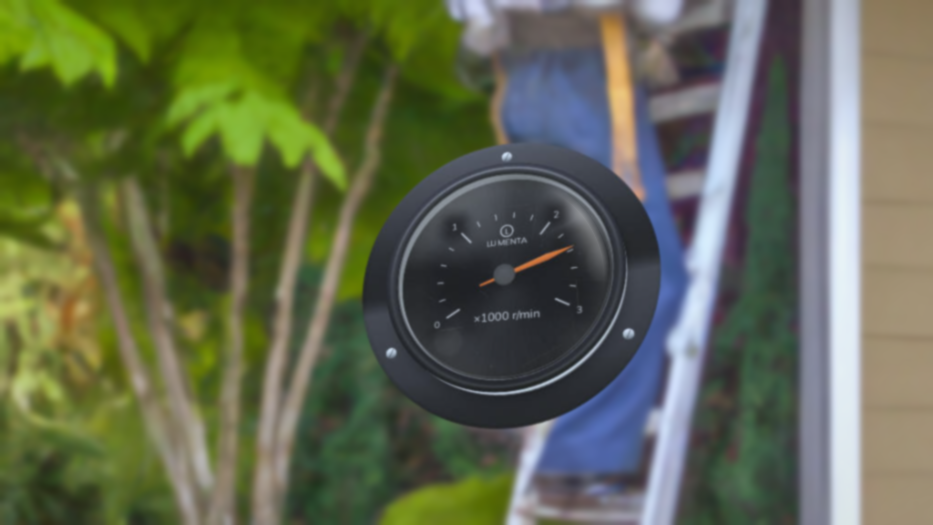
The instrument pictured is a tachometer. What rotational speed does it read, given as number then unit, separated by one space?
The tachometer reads 2400 rpm
